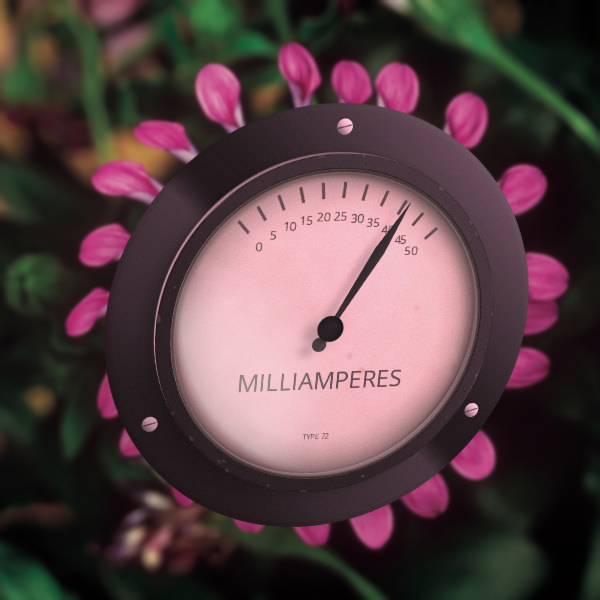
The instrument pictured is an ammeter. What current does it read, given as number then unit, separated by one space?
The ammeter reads 40 mA
